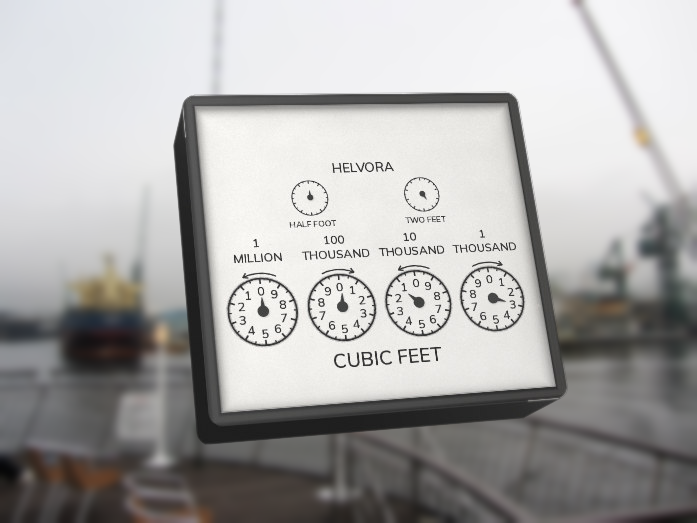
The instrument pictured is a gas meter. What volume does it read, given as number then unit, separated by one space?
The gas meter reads 1300 ft³
